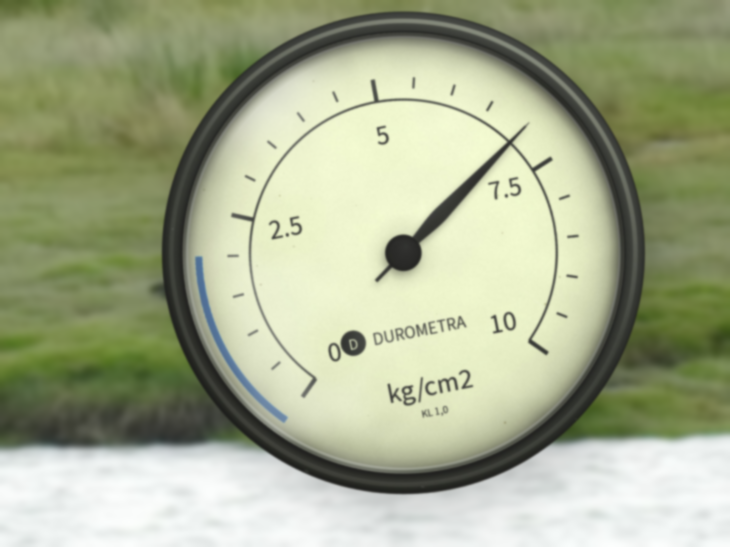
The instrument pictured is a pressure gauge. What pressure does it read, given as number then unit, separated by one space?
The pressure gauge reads 7 kg/cm²
